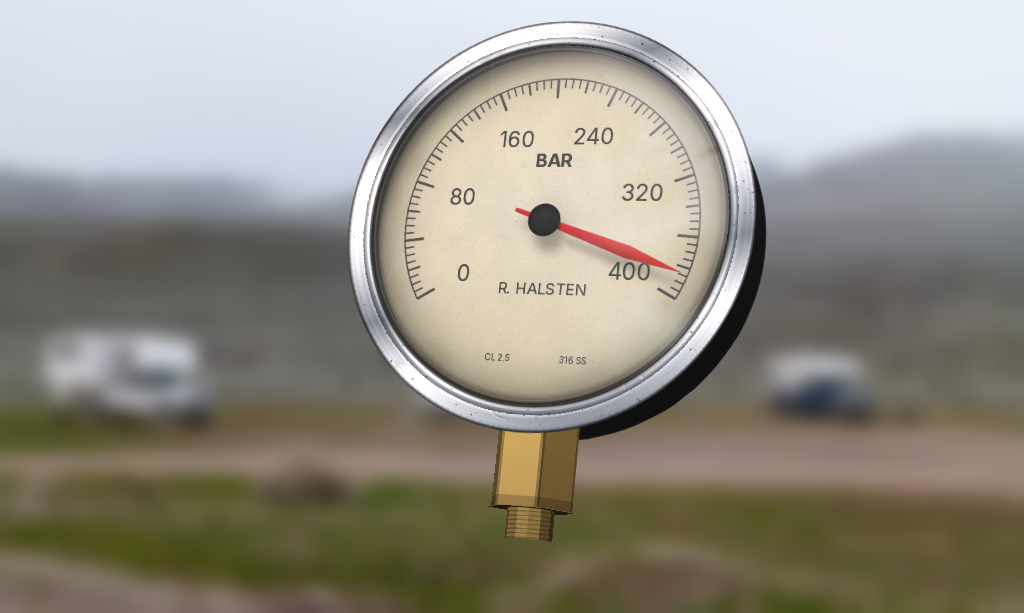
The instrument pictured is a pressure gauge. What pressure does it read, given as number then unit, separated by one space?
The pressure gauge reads 385 bar
